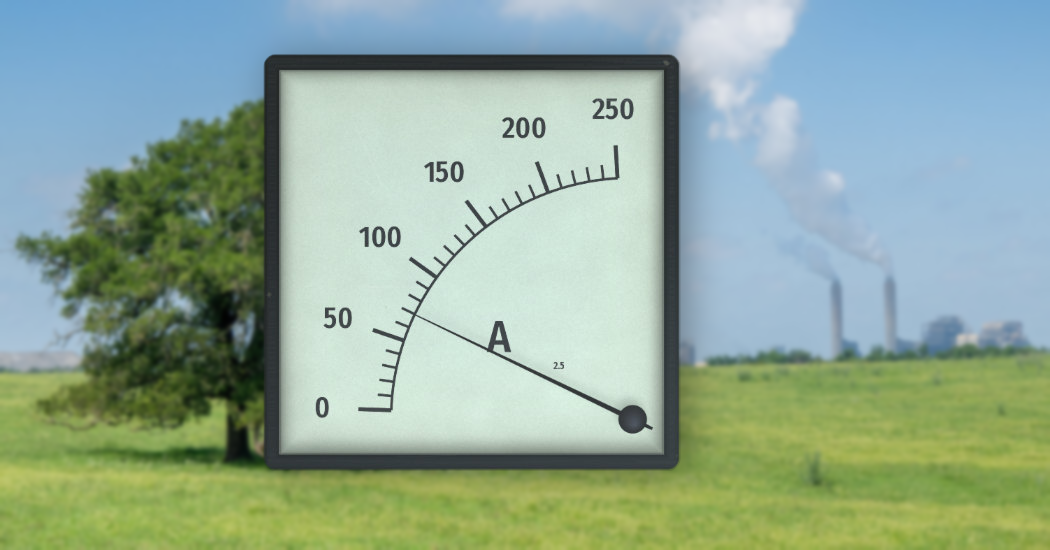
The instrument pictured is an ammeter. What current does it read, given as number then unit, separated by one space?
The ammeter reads 70 A
